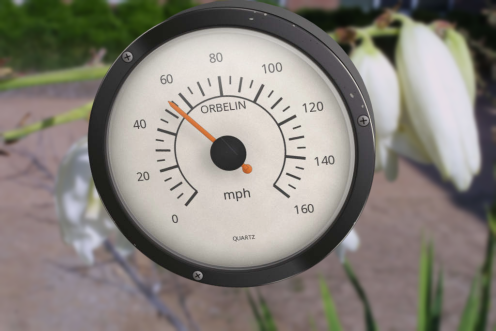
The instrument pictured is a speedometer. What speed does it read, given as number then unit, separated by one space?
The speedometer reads 55 mph
